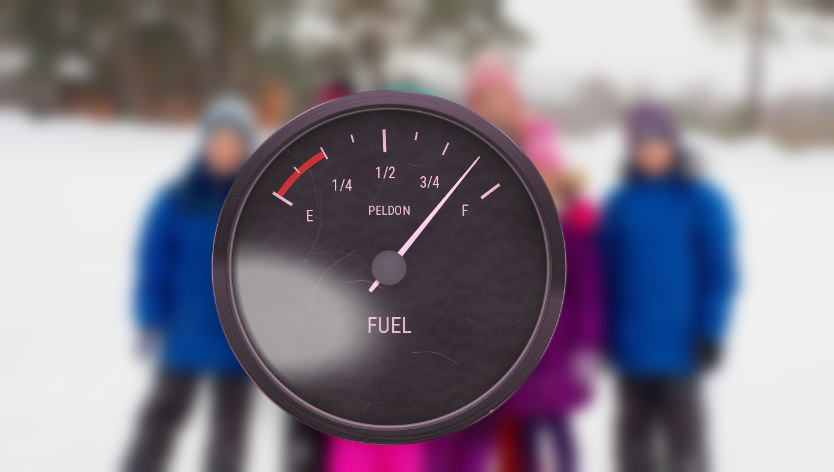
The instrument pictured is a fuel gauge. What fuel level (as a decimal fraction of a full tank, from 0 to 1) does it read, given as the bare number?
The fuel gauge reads 0.875
